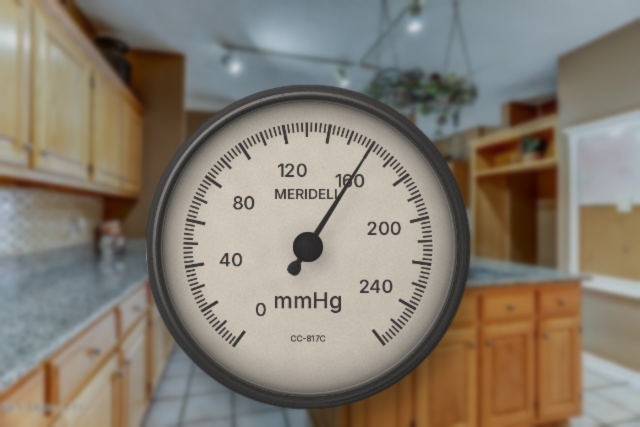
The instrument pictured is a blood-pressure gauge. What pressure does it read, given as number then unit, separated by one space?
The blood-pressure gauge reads 160 mmHg
